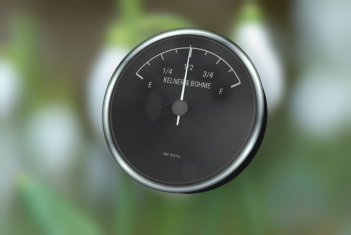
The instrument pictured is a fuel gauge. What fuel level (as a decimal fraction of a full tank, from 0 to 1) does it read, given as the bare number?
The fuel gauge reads 0.5
